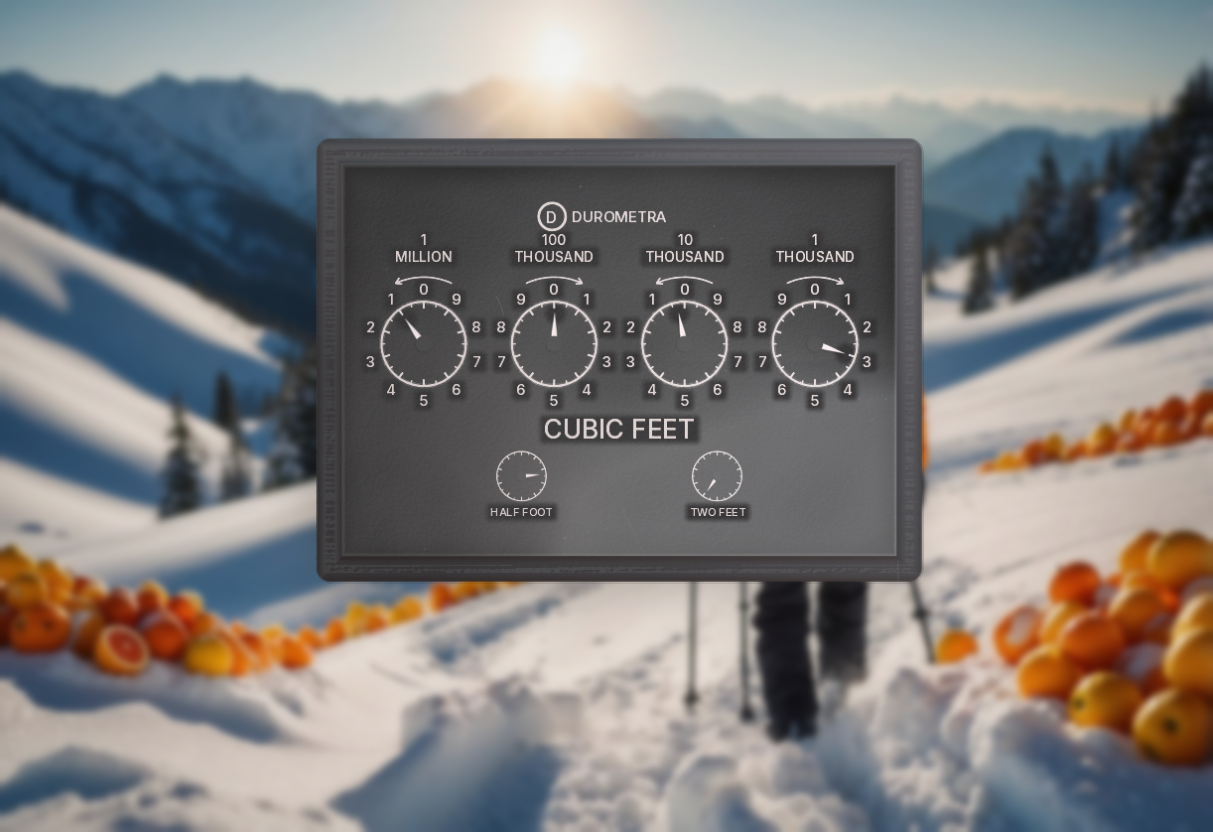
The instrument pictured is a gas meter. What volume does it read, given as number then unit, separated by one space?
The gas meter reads 100300 ft³
